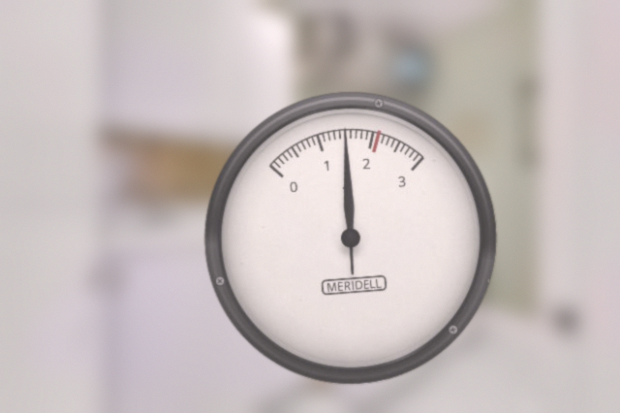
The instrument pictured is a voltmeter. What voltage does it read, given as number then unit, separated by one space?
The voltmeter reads 1.5 V
